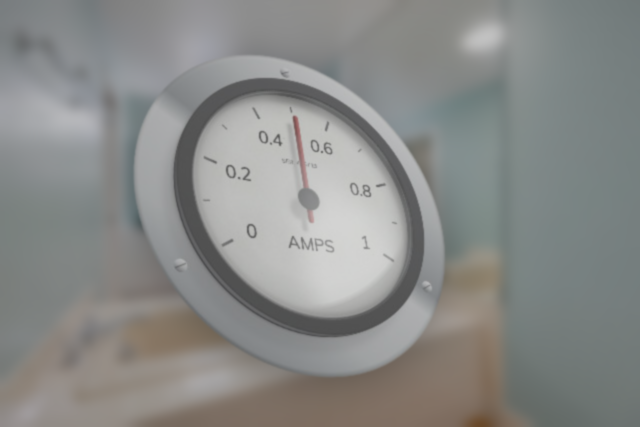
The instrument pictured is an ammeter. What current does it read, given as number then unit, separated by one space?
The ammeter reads 0.5 A
